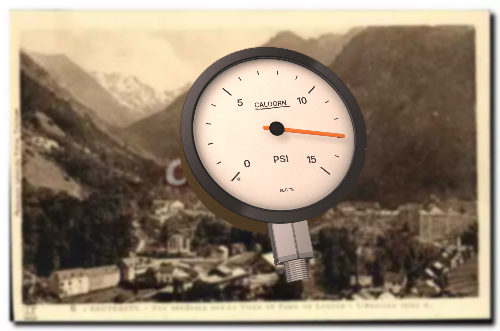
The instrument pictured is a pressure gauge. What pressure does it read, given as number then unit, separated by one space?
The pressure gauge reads 13 psi
